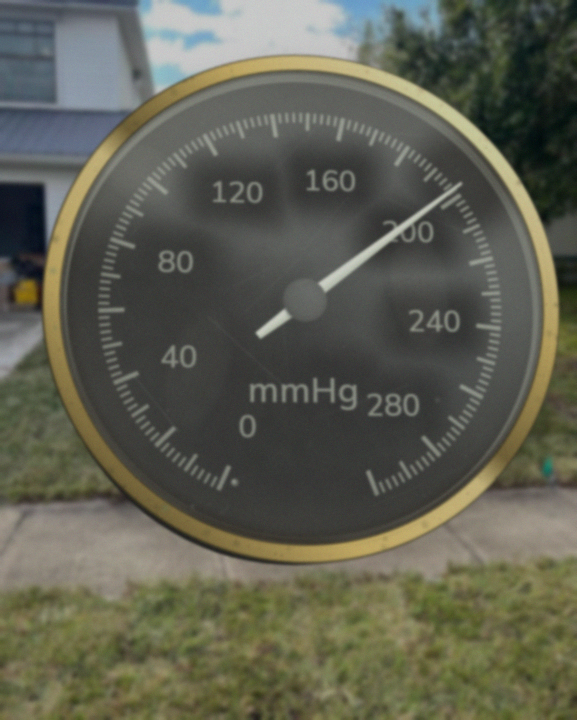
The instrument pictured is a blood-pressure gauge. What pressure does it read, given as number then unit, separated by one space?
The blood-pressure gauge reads 198 mmHg
